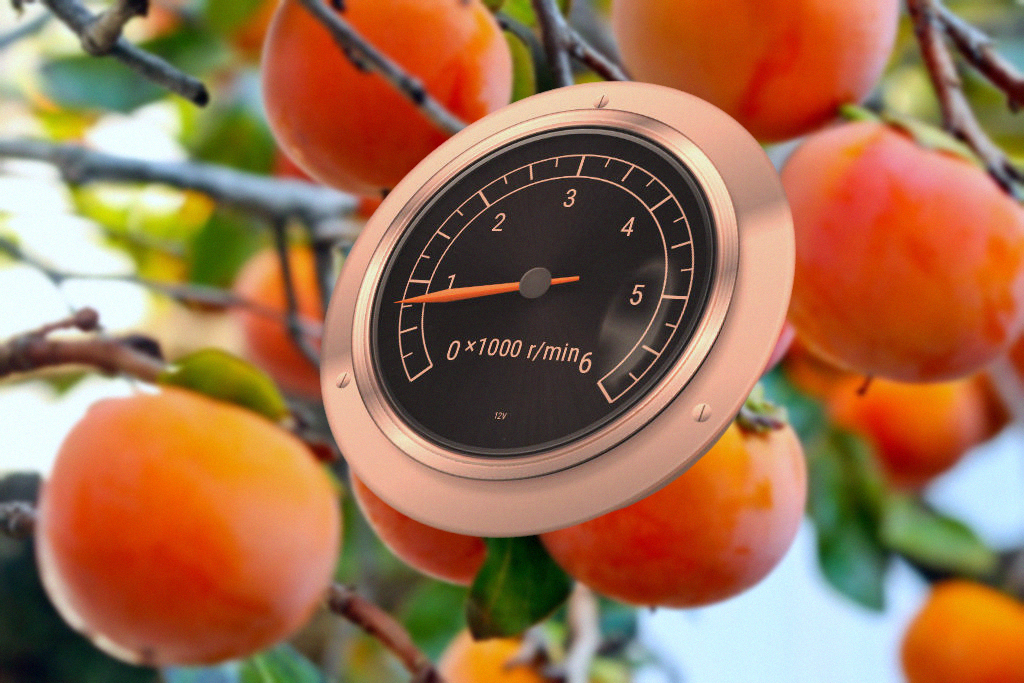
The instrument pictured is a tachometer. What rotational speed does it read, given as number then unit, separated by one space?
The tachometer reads 750 rpm
